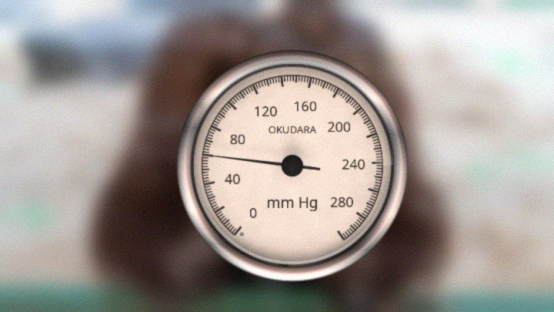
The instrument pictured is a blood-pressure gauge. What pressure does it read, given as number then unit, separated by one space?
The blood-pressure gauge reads 60 mmHg
